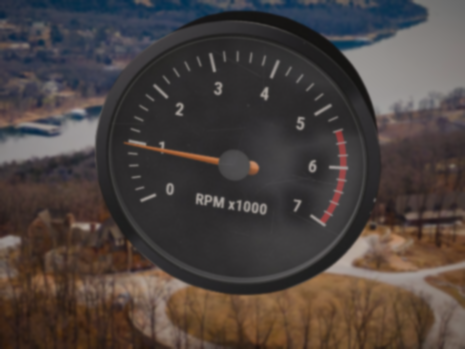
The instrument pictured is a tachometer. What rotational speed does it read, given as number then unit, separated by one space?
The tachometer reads 1000 rpm
